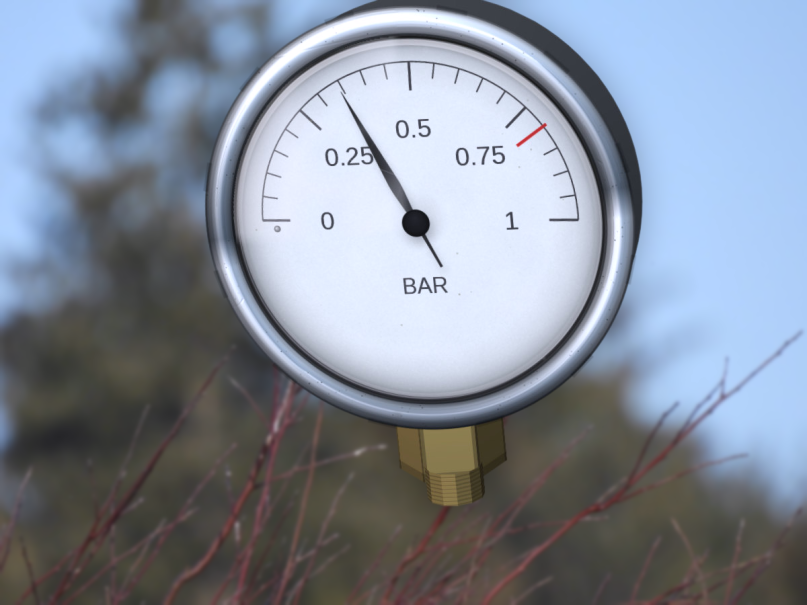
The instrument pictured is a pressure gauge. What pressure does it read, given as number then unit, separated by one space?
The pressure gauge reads 0.35 bar
